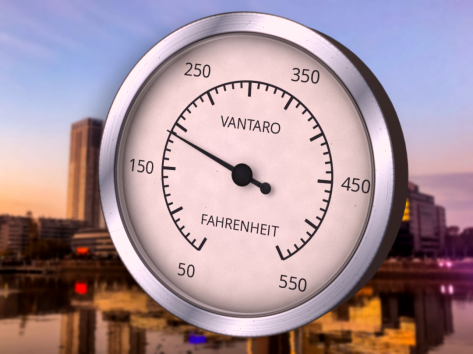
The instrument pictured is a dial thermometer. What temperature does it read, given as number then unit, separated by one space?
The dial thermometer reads 190 °F
